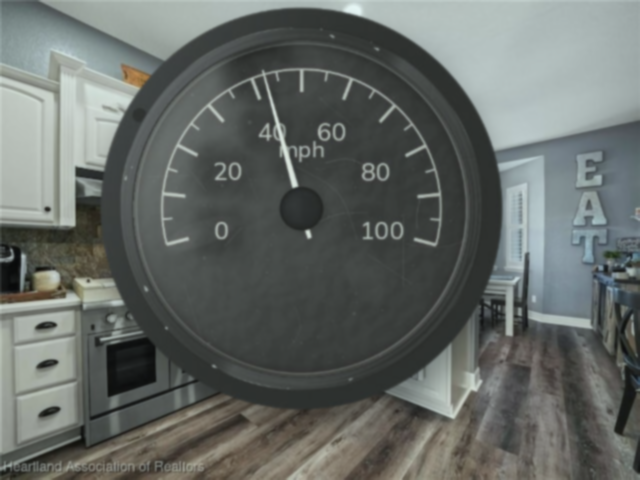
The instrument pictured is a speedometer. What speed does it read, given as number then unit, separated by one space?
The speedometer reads 42.5 mph
